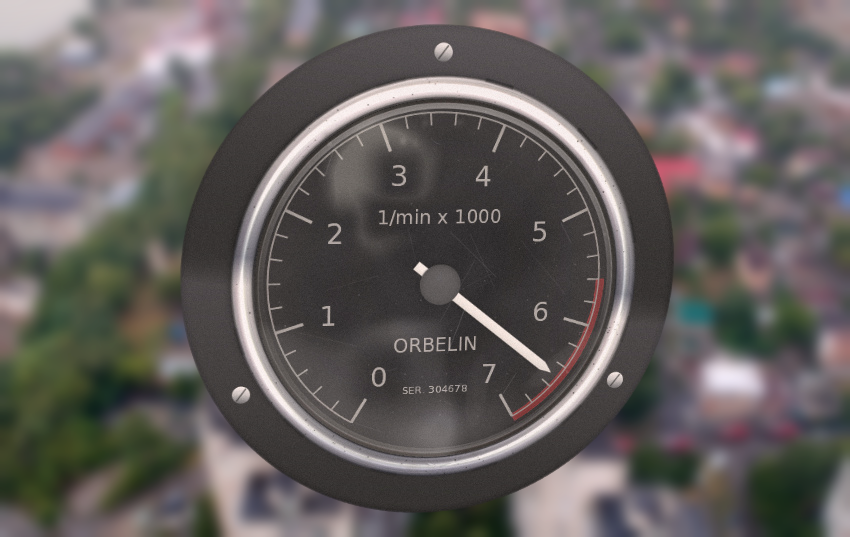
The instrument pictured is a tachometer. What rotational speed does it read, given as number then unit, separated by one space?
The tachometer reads 6500 rpm
